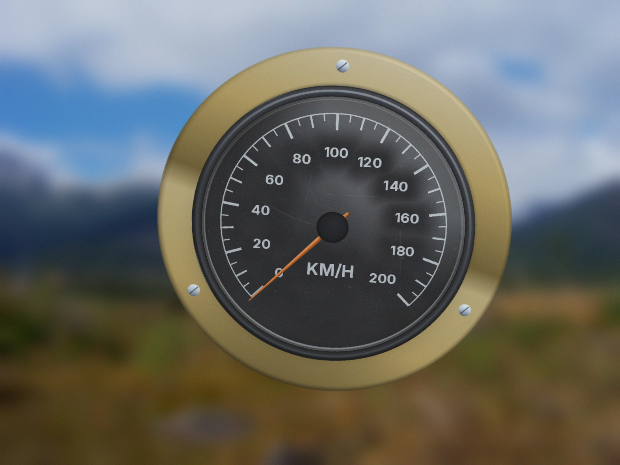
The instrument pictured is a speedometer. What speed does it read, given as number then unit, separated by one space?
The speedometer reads 0 km/h
